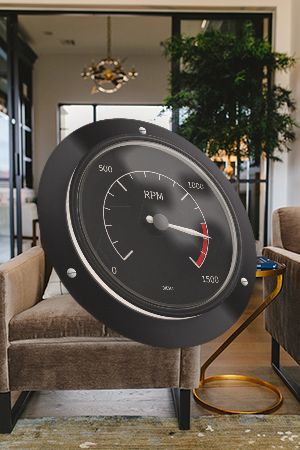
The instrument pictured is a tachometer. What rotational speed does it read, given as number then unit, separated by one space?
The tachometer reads 1300 rpm
